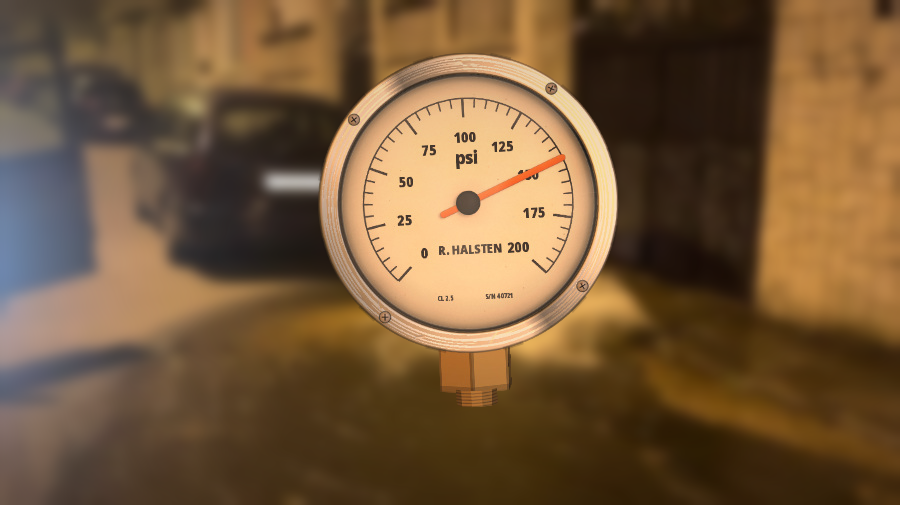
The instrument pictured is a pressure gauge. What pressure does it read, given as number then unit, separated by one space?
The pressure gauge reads 150 psi
